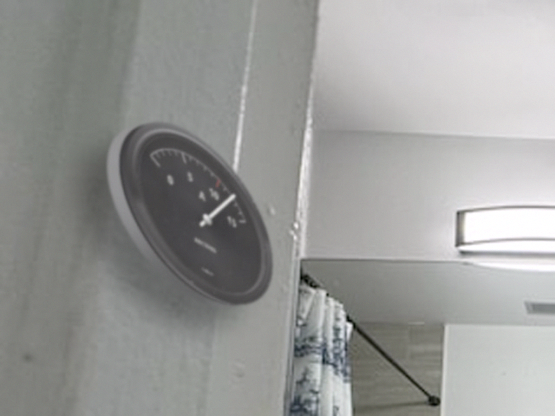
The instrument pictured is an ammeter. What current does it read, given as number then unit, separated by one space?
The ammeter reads 12 A
